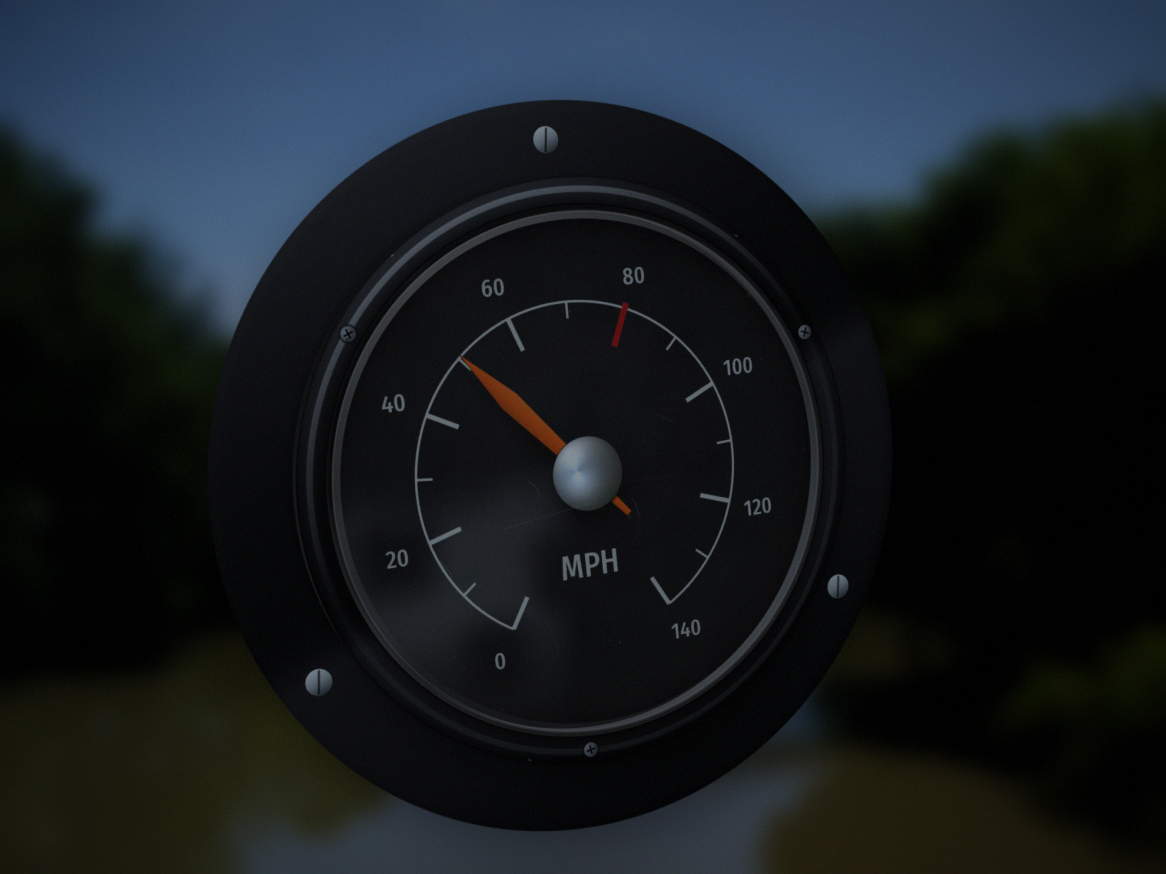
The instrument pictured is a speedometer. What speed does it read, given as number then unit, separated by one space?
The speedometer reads 50 mph
